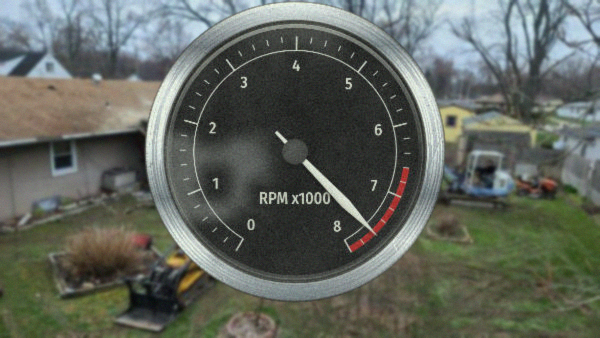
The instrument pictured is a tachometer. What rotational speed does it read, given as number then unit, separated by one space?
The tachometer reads 7600 rpm
